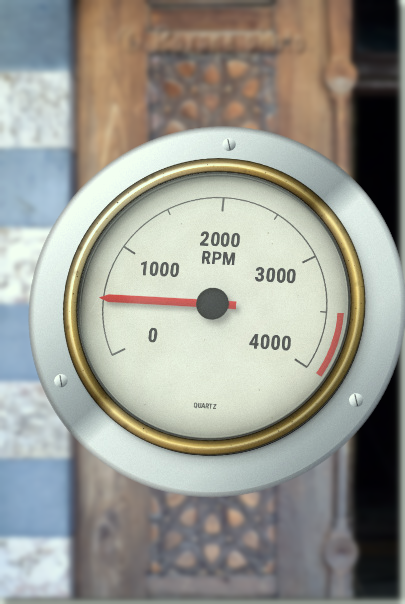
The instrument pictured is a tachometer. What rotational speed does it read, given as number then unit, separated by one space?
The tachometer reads 500 rpm
